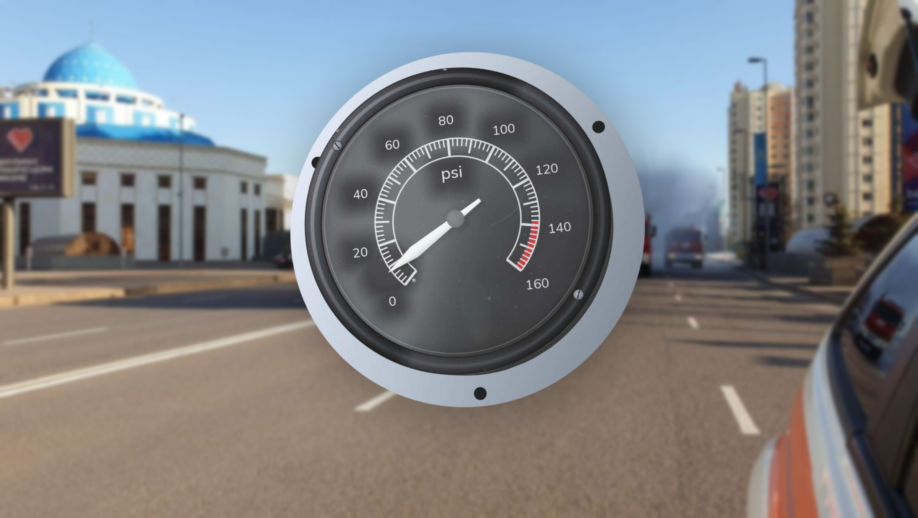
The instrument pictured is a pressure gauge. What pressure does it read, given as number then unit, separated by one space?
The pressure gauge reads 8 psi
